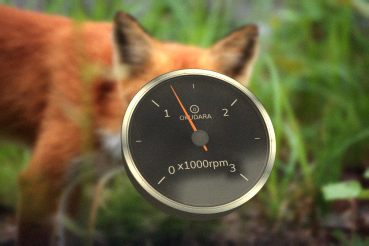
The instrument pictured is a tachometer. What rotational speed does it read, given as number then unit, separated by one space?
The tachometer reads 1250 rpm
